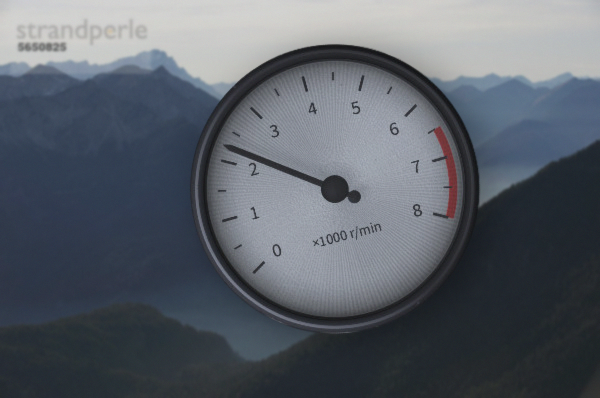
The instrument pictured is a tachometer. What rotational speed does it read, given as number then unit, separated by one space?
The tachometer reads 2250 rpm
